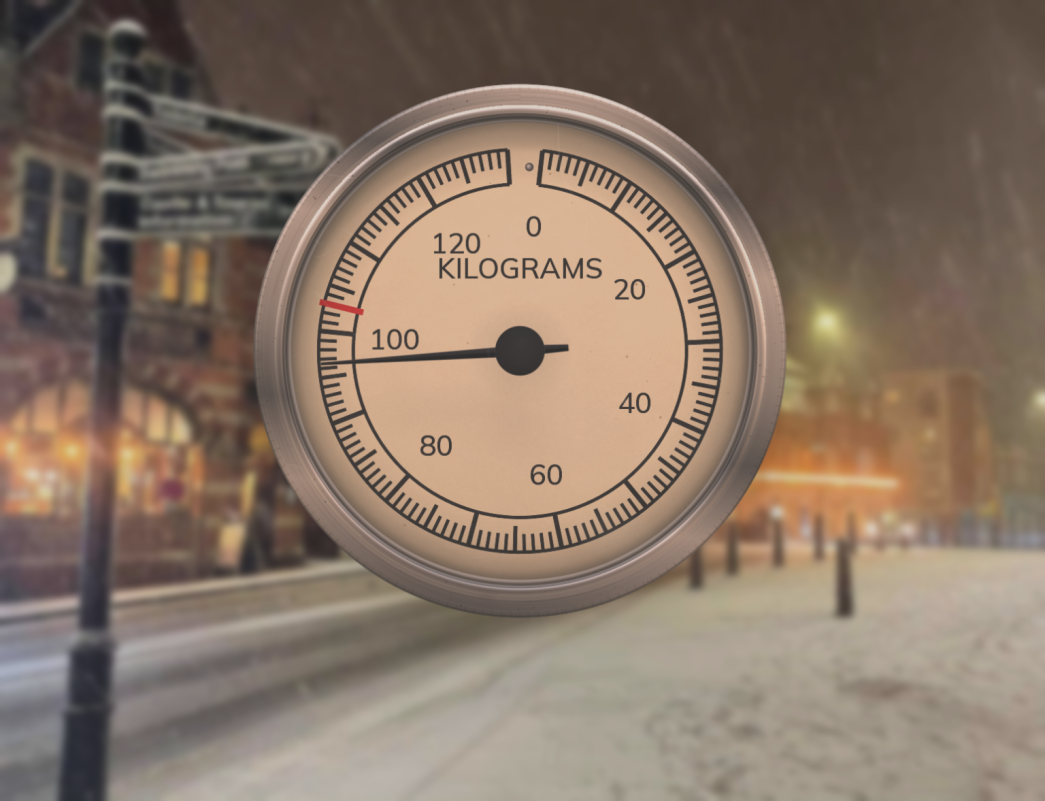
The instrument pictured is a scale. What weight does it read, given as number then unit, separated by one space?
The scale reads 96.5 kg
